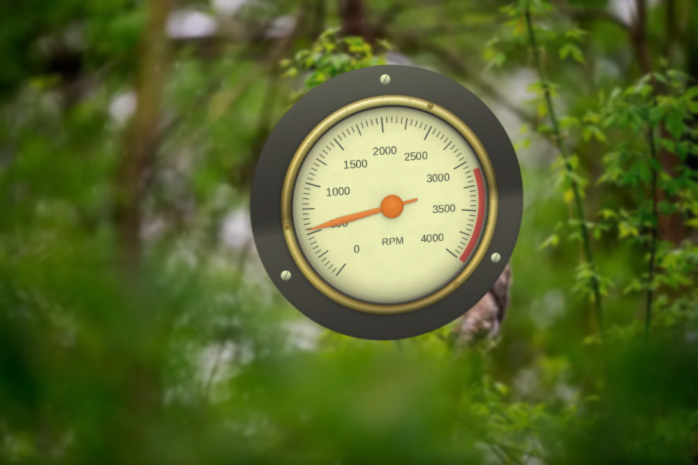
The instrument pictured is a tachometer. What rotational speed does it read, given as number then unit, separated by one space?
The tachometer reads 550 rpm
